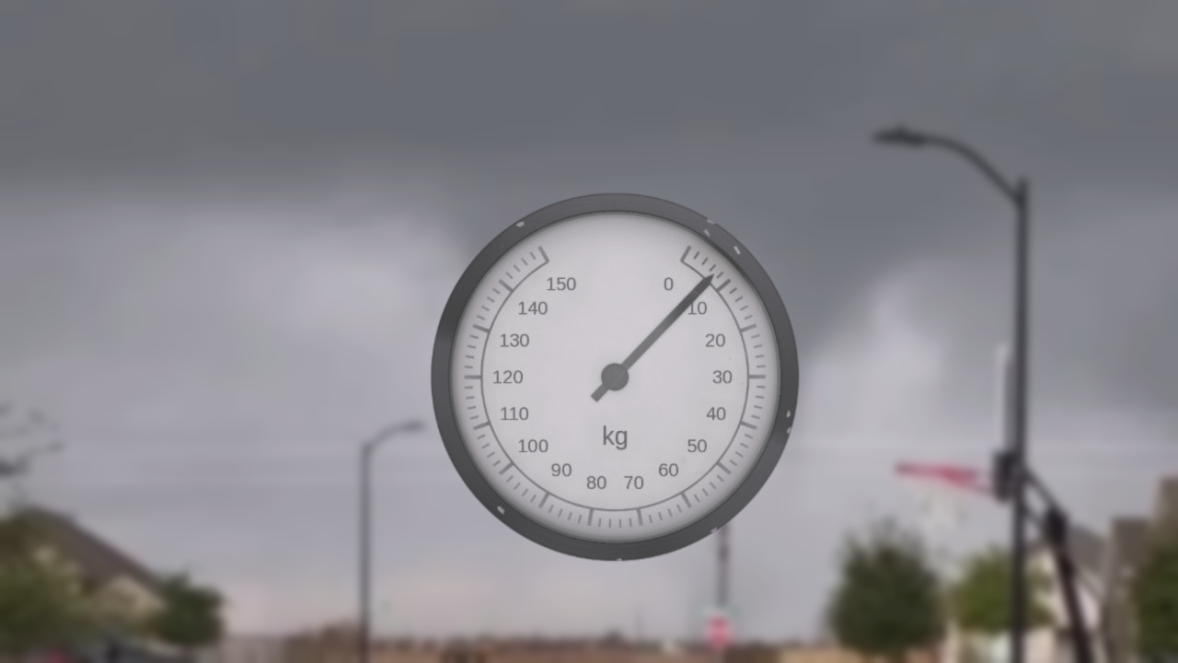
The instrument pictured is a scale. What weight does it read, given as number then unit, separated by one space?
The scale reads 7 kg
